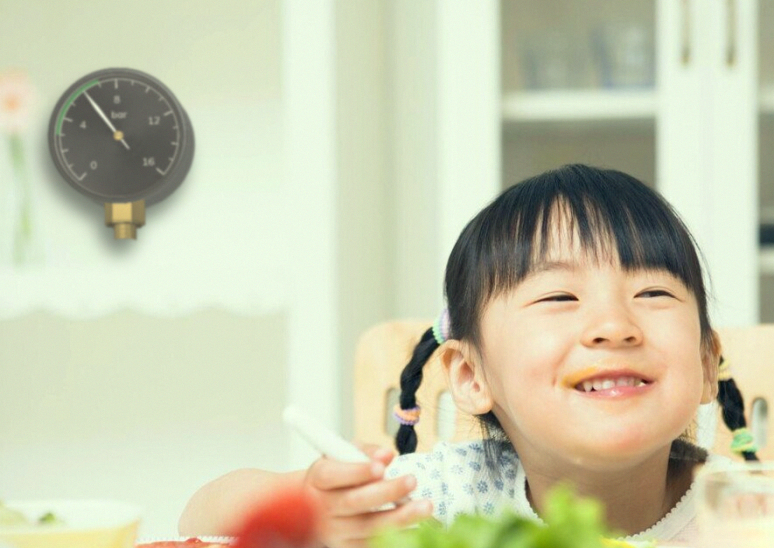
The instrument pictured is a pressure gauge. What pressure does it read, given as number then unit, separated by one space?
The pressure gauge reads 6 bar
